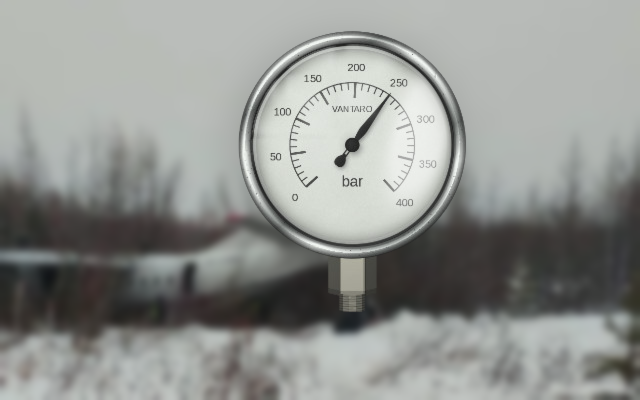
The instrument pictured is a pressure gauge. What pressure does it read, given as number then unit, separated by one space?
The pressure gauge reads 250 bar
